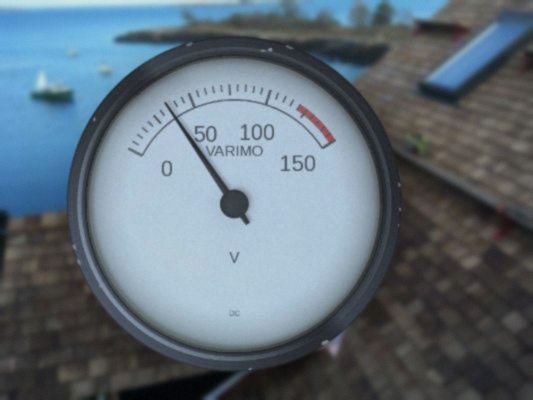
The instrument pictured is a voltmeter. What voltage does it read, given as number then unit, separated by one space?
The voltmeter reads 35 V
